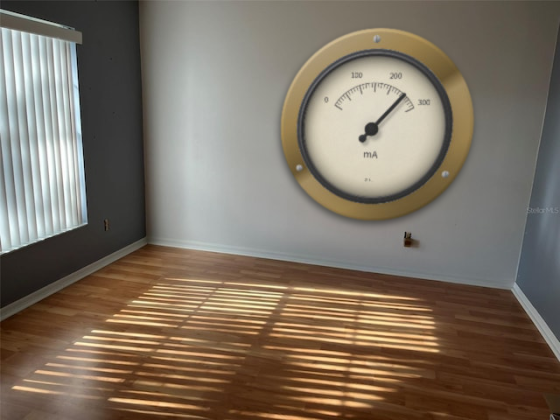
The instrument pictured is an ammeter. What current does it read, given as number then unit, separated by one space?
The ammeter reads 250 mA
